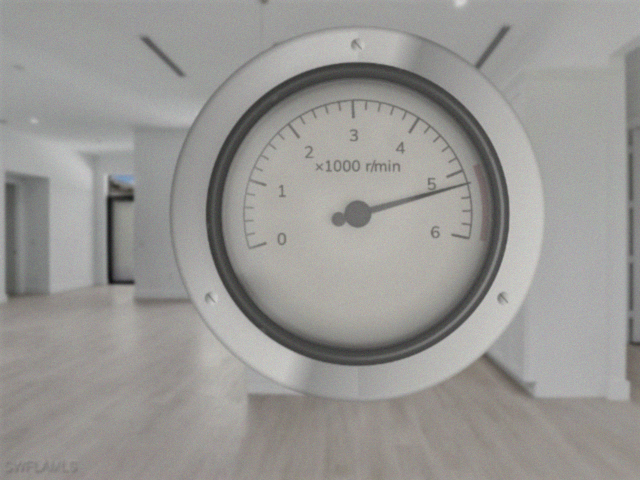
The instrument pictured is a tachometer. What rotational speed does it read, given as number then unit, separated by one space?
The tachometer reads 5200 rpm
